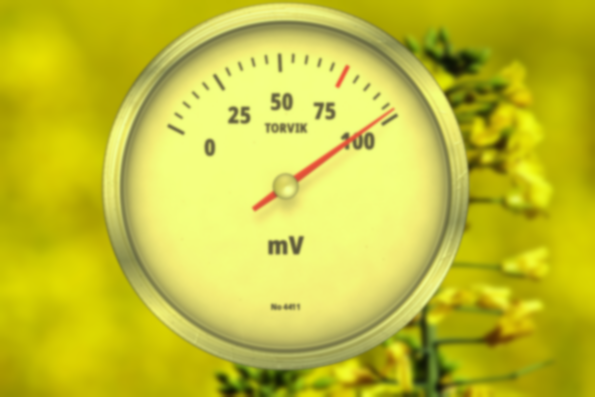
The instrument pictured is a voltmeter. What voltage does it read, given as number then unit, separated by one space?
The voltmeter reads 97.5 mV
